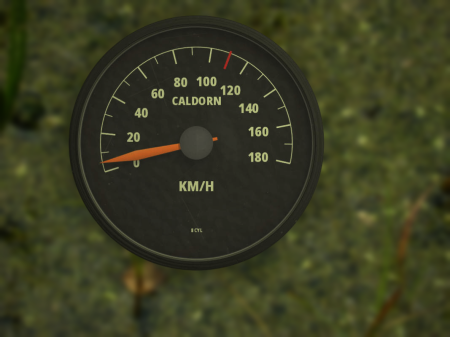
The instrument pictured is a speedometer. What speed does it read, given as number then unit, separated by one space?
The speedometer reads 5 km/h
